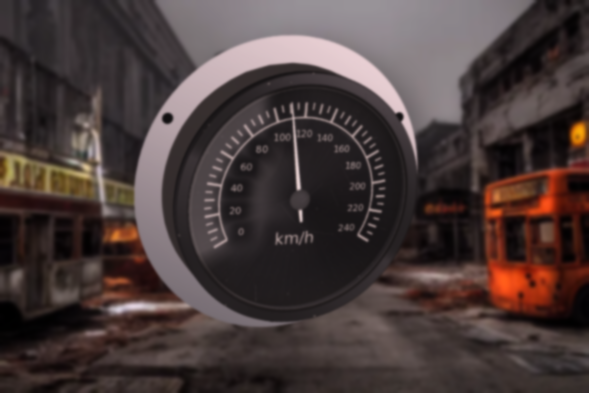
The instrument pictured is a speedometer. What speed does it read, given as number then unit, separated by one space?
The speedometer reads 110 km/h
